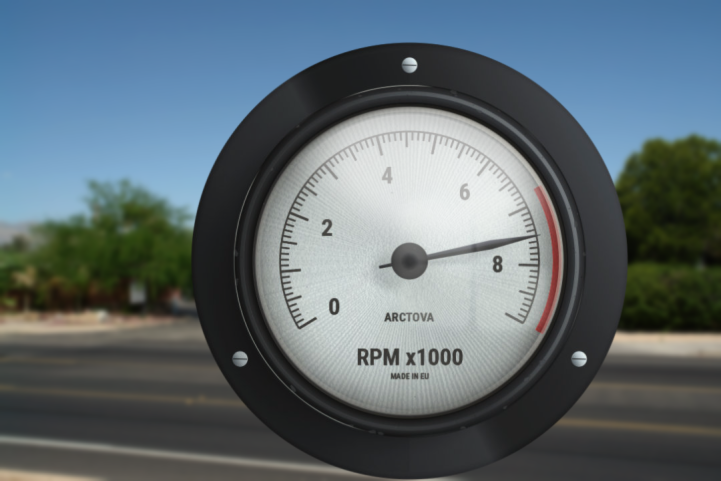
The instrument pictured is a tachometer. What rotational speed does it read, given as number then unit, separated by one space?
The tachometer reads 7500 rpm
